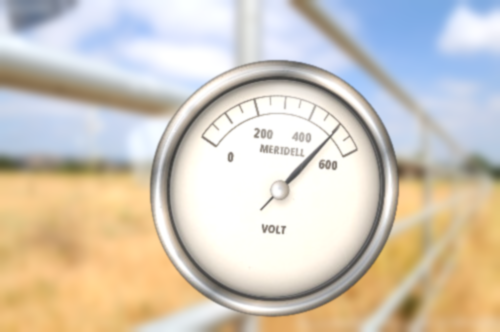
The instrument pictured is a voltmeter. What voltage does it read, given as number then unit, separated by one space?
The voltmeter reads 500 V
